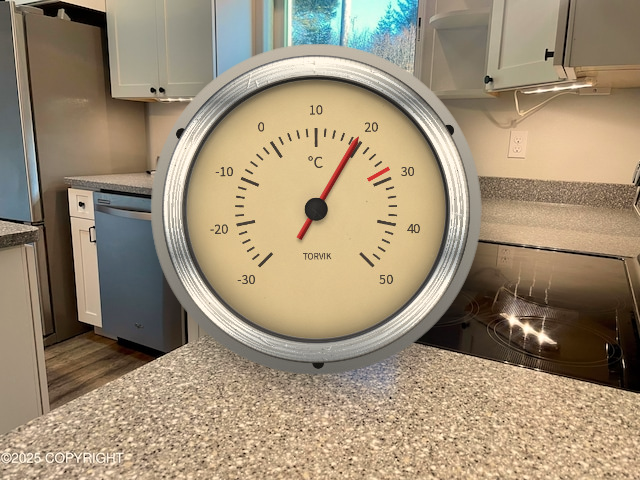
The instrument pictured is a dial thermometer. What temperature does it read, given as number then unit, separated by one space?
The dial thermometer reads 19 °C
